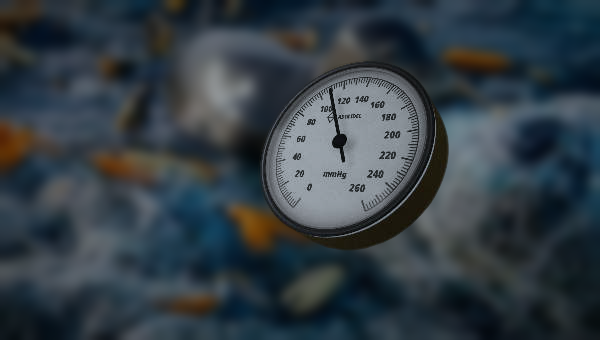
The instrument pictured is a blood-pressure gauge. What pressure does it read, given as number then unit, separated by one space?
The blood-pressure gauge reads 110 mmHg
